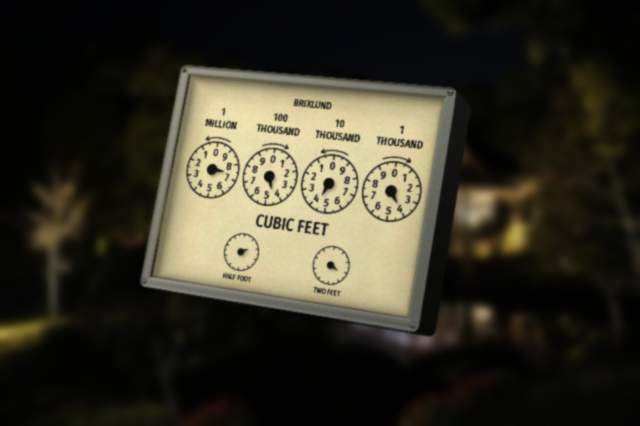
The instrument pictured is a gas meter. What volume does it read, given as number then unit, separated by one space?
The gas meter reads 744400 ft³
